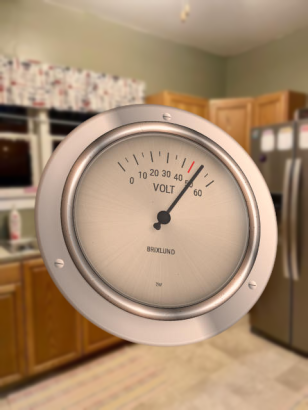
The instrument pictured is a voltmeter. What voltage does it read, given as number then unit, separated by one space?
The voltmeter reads 50 V
